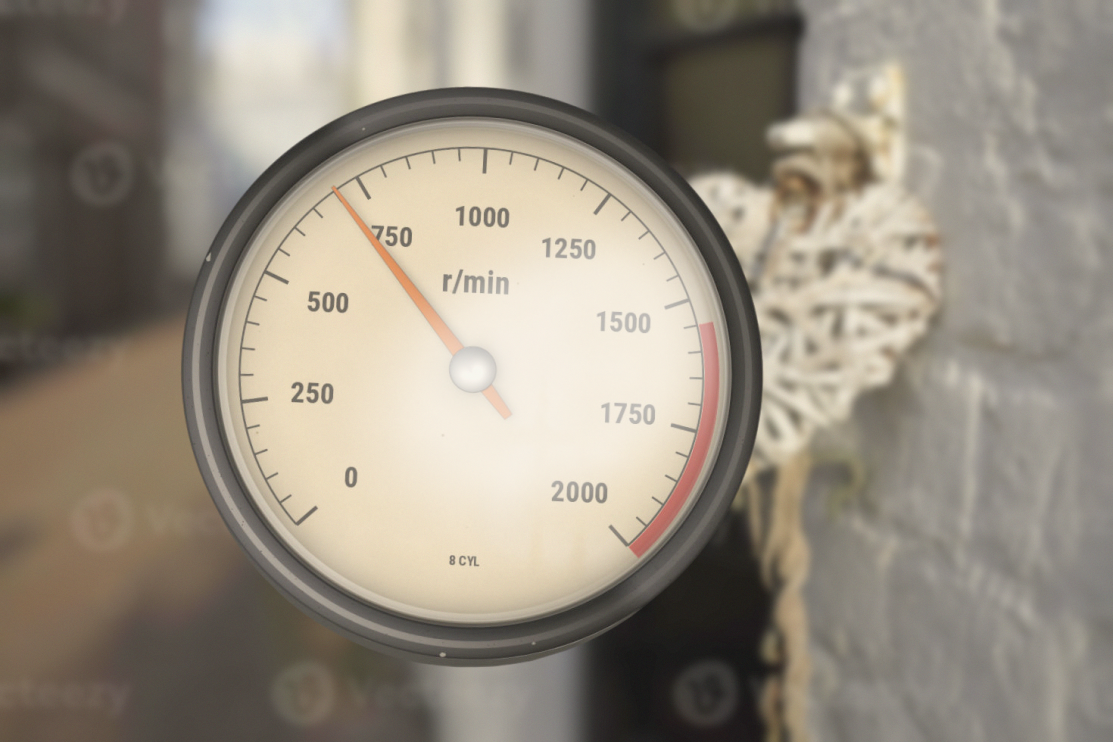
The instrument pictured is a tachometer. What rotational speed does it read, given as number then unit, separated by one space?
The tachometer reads 700 rpm
